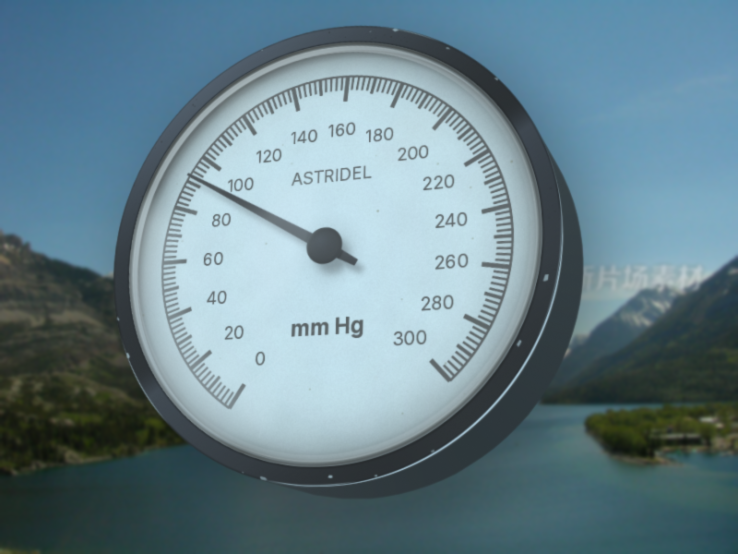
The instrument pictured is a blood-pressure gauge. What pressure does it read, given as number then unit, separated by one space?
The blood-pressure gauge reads 92 mmHg
